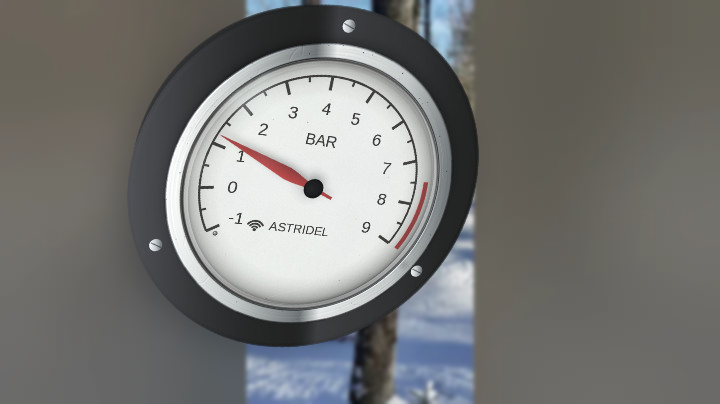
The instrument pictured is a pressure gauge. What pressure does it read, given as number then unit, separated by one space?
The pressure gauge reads 1.25 bar
